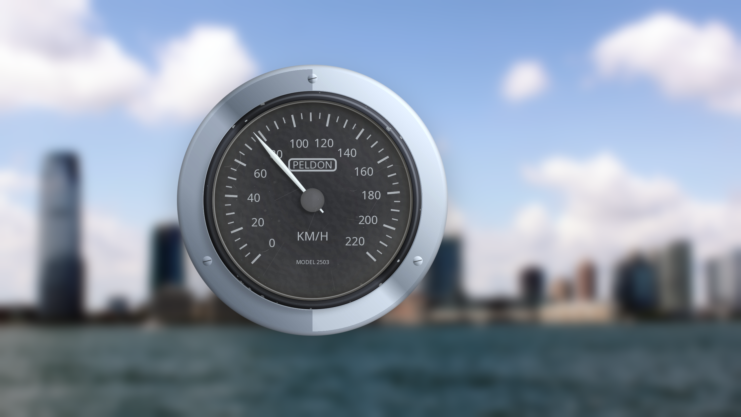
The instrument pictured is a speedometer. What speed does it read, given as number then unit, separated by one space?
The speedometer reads 77.5 km/h
